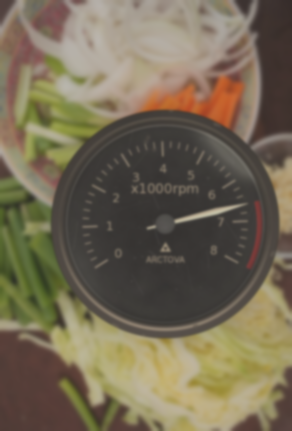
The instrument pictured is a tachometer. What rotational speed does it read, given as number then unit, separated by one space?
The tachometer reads 6600 rpm
